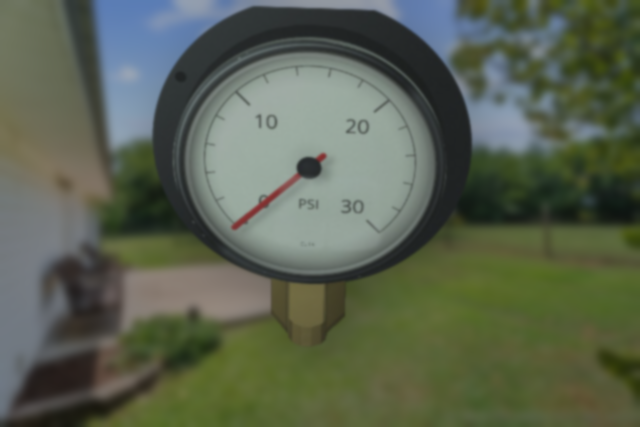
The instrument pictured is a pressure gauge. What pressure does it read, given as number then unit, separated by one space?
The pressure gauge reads 0 psi
